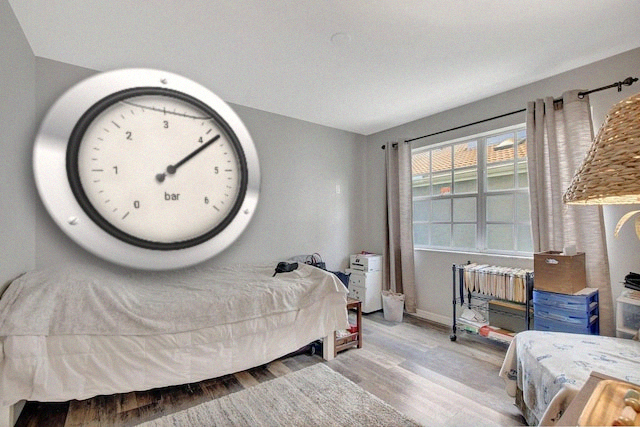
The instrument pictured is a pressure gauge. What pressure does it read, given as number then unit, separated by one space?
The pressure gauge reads 4.2 bar
